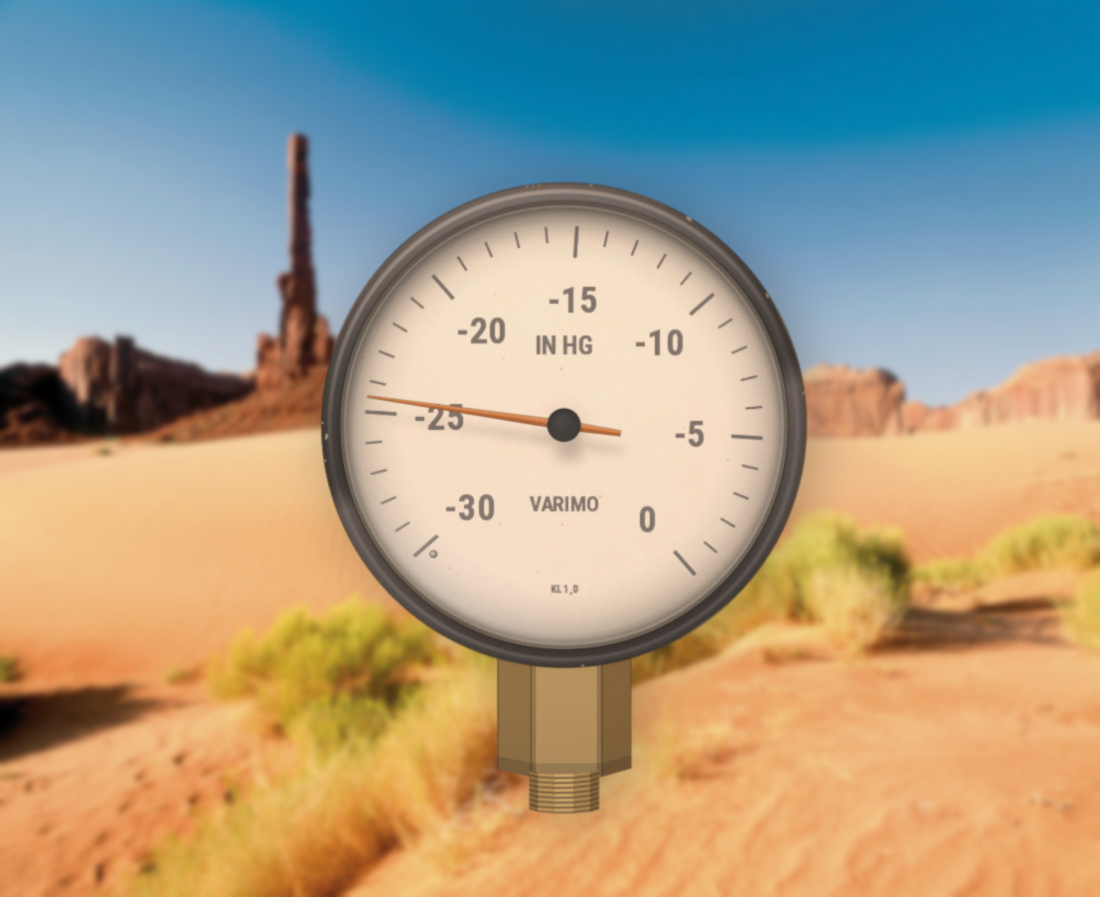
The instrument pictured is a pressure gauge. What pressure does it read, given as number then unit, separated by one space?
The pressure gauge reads -24.5 inHg
